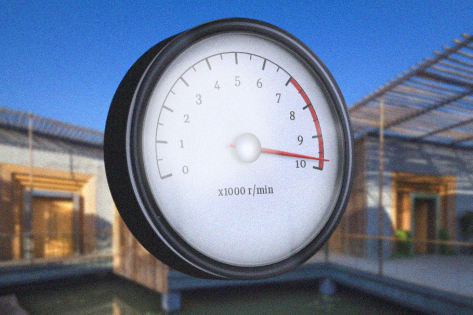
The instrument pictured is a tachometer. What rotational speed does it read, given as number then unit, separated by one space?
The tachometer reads 9750 rpm
